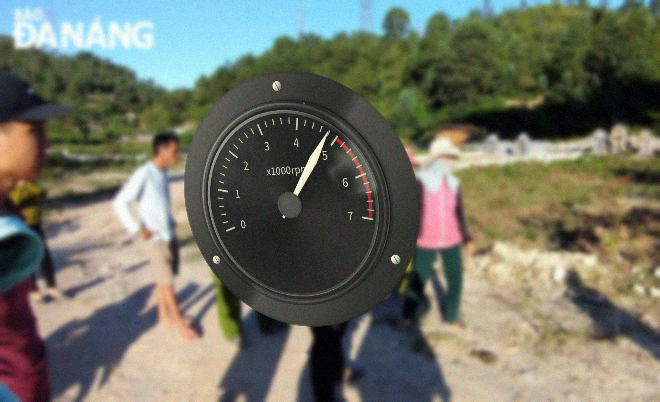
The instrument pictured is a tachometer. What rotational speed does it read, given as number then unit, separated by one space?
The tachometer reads 4800 rpm
